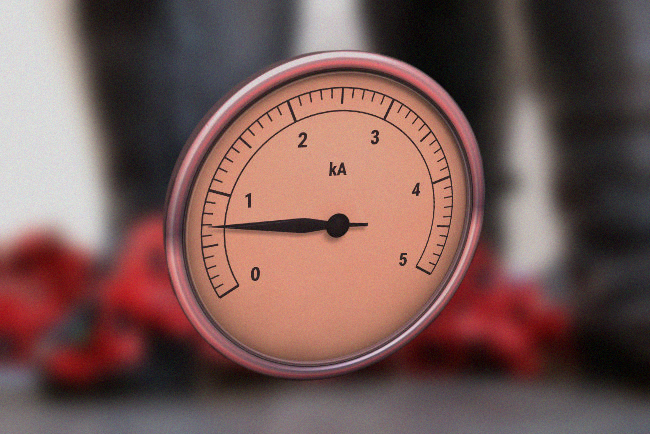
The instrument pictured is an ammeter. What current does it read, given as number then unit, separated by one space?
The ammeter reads 0.7 kA
